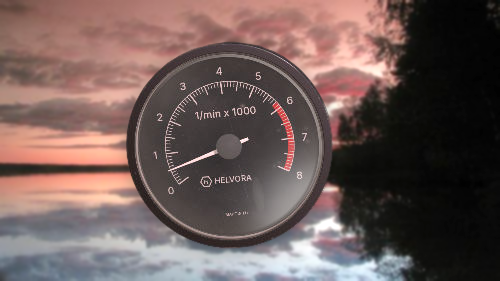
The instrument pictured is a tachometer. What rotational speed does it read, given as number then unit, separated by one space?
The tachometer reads 500 rpm
